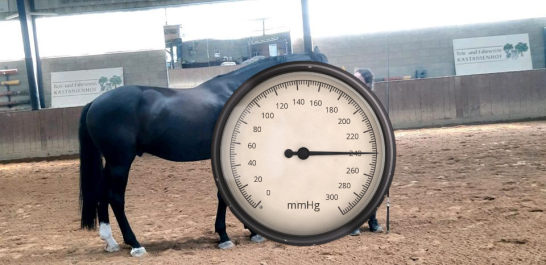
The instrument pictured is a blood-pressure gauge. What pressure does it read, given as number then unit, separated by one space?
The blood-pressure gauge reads 240 mmHg
